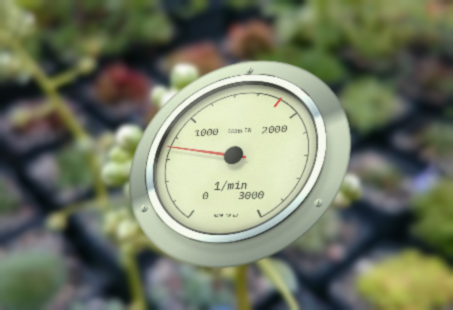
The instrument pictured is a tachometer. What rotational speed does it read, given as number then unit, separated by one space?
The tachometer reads 700 rpm
